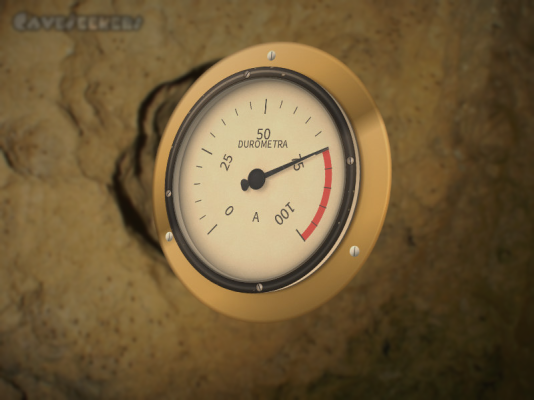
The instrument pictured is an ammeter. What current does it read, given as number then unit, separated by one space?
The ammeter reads 75 A
